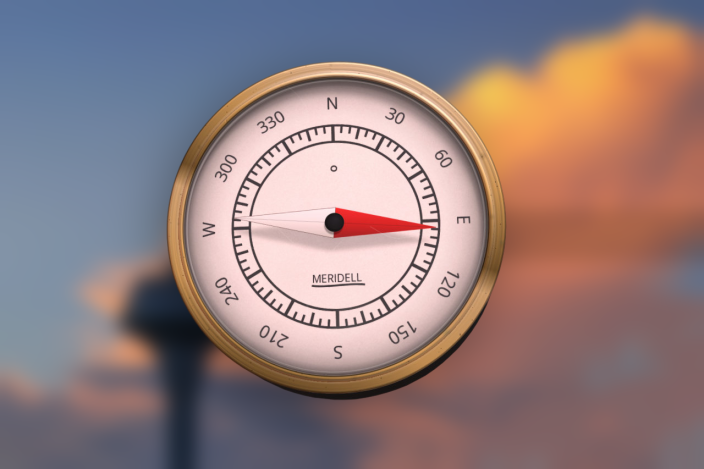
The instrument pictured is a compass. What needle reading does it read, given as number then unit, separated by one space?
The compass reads 95 °
